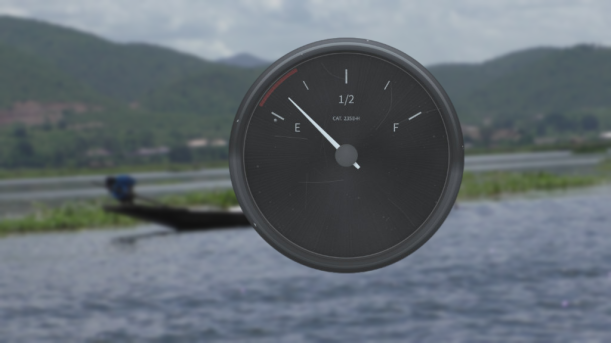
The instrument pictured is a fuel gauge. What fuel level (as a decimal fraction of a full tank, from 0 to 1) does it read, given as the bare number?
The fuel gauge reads 0.125
